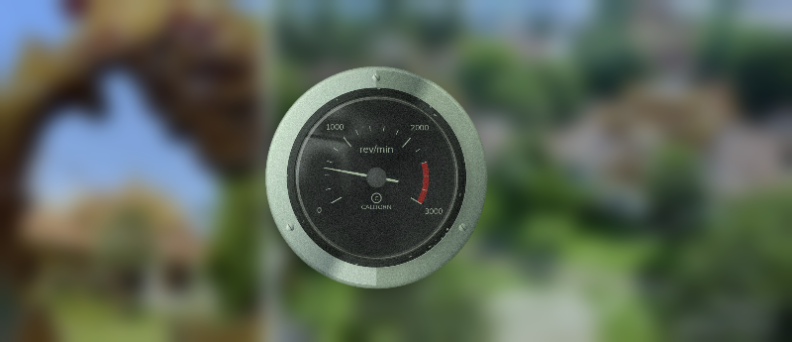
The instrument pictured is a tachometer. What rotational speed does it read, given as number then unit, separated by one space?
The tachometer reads 500 rpm
